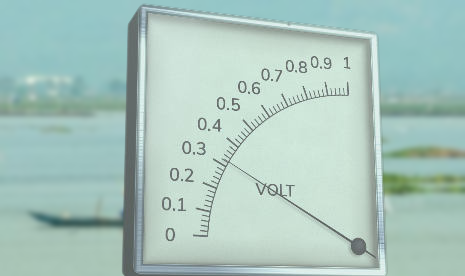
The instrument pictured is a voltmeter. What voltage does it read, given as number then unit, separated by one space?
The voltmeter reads 0.32 V
